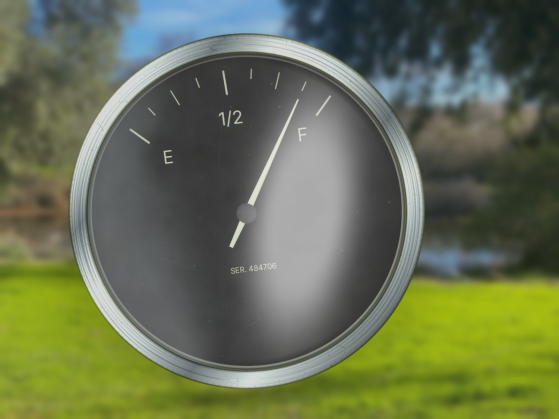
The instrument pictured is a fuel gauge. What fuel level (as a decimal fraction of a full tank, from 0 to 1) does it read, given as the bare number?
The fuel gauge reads 0.875
